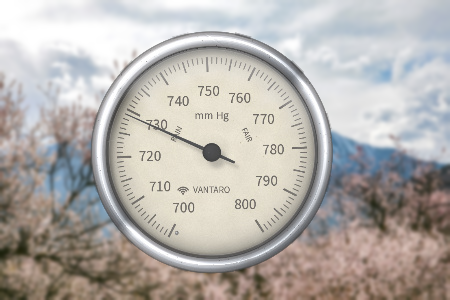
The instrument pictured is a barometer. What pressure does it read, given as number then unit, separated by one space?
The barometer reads 729 mmHg
